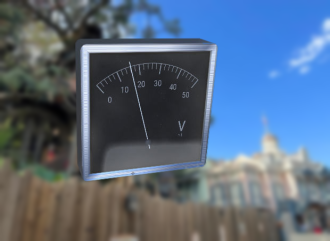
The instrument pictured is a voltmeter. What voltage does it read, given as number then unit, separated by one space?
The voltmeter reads 16 V
